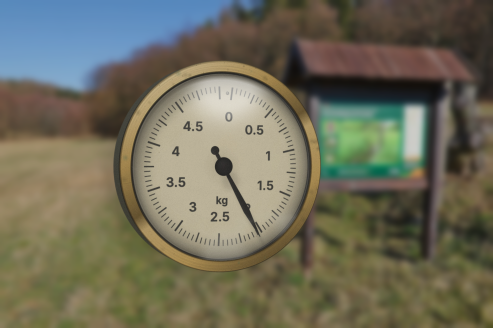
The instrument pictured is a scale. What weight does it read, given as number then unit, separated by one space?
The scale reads 2.05 kg
